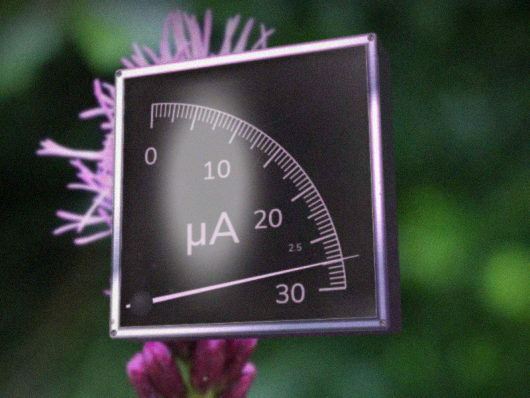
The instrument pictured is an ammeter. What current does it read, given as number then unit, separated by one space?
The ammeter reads 27.5 µA
